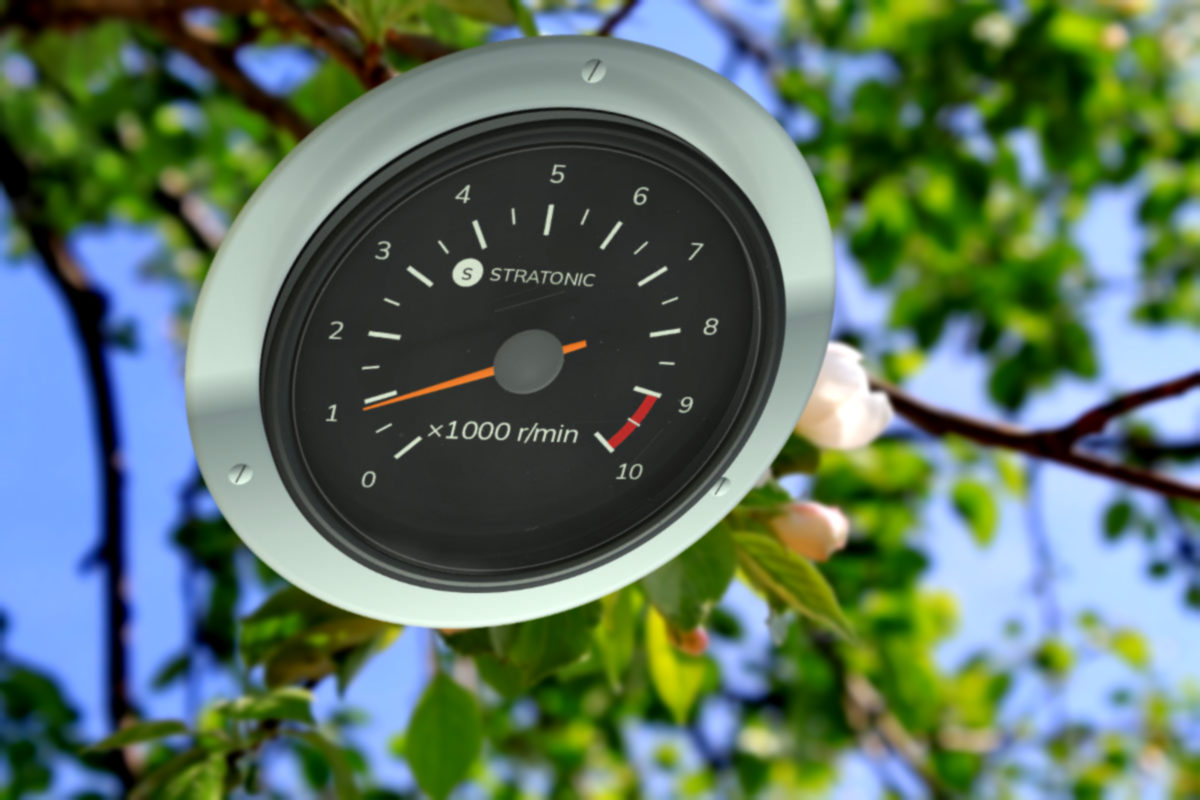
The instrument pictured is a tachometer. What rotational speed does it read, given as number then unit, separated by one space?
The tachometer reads 1000 rpm
